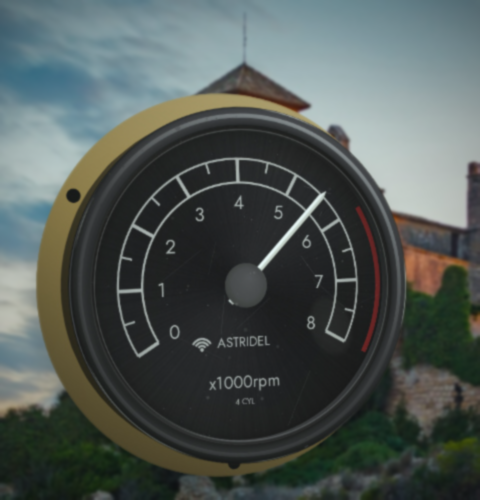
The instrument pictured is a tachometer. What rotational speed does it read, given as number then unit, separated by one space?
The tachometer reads 5500 rpm
